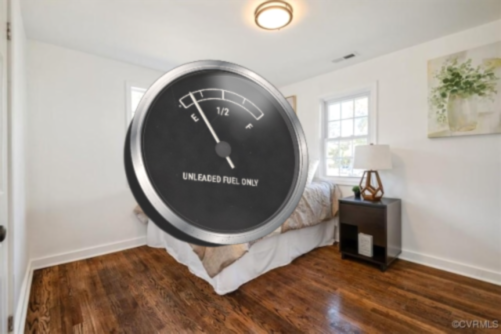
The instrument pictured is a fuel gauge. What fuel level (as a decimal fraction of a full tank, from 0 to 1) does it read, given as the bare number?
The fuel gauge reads 0.125
